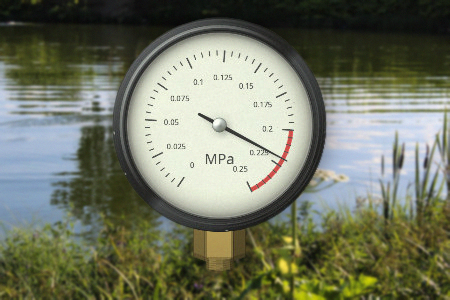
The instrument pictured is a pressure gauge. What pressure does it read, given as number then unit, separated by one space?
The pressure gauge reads 0.22 MPa
